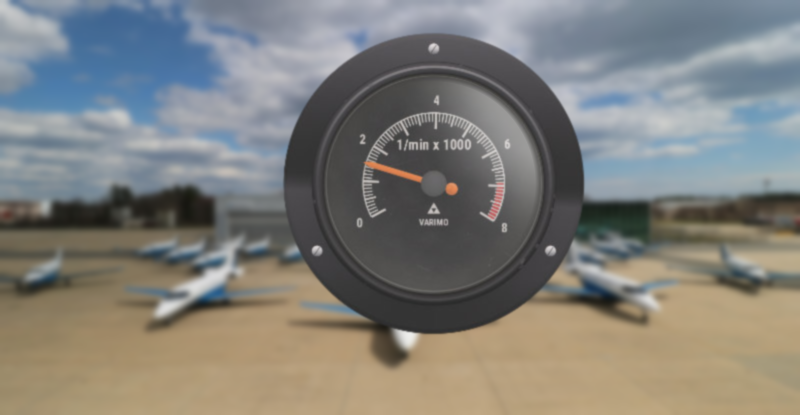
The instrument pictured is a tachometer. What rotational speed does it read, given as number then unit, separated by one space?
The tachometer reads 1500 rpm
